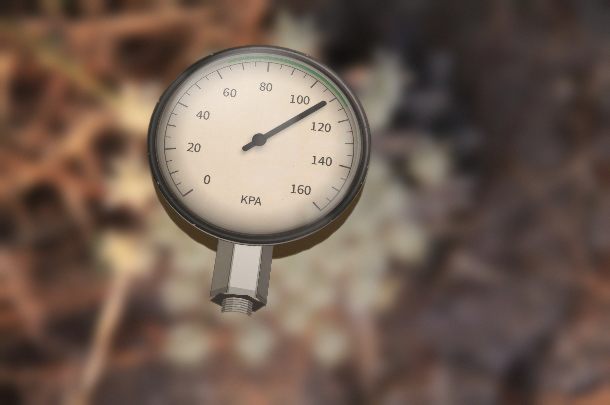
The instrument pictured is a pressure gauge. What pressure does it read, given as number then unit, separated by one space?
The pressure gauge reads 110 kPa
